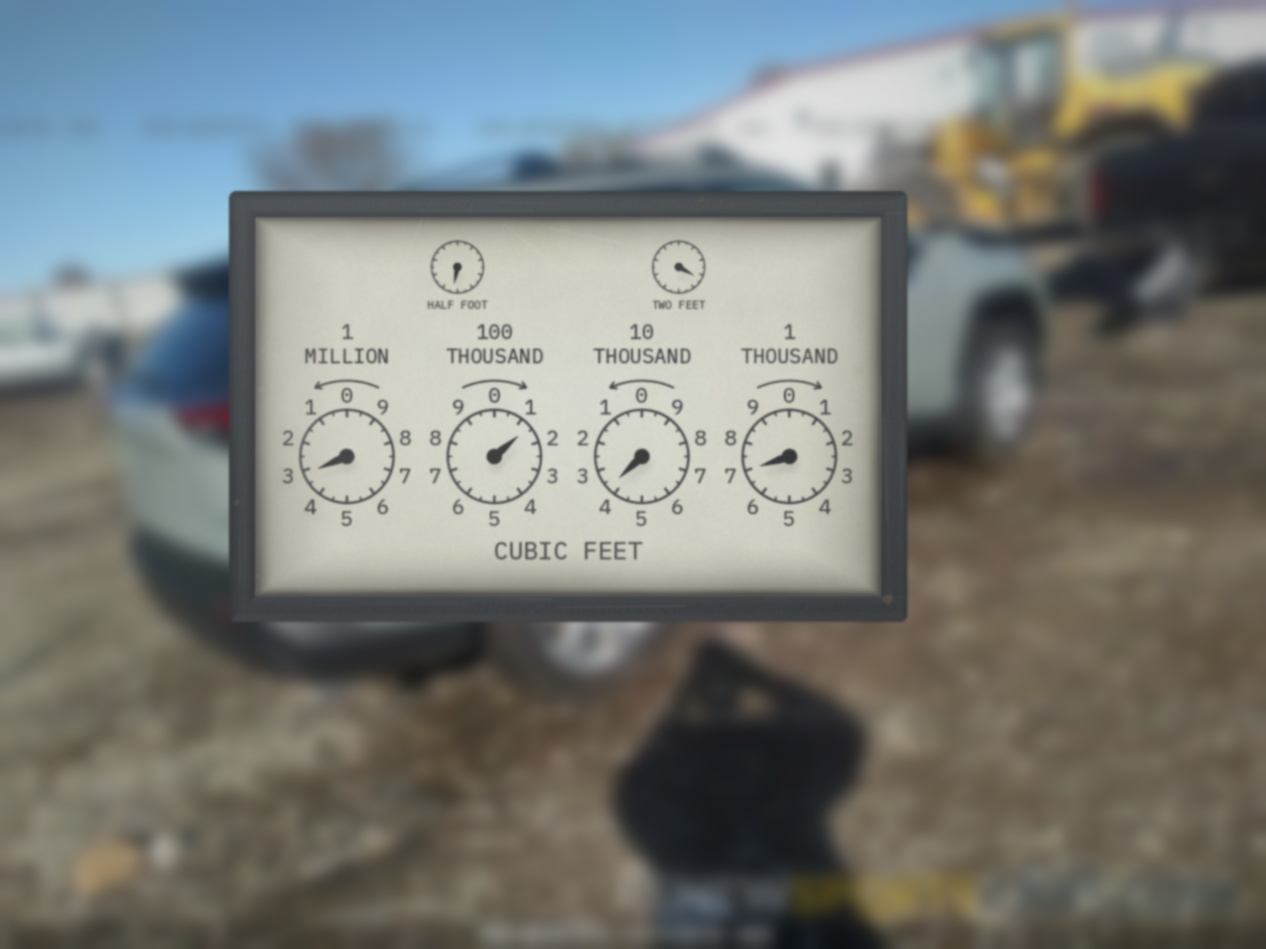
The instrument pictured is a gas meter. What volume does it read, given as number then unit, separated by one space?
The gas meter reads 313700 ft³
